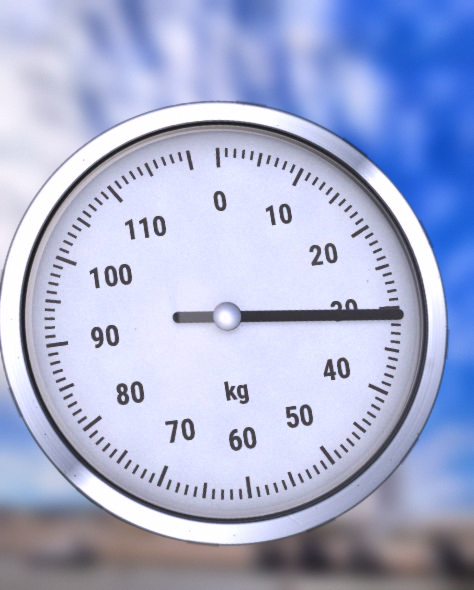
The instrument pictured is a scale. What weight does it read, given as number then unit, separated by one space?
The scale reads 31 kg
